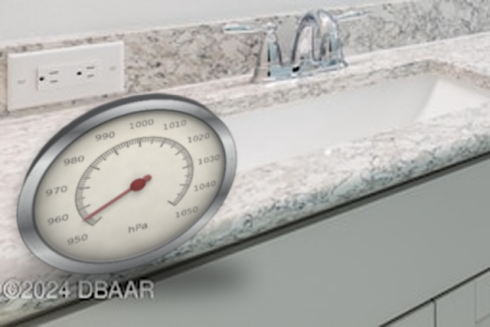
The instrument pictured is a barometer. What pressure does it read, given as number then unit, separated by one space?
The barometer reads 955 hPa
